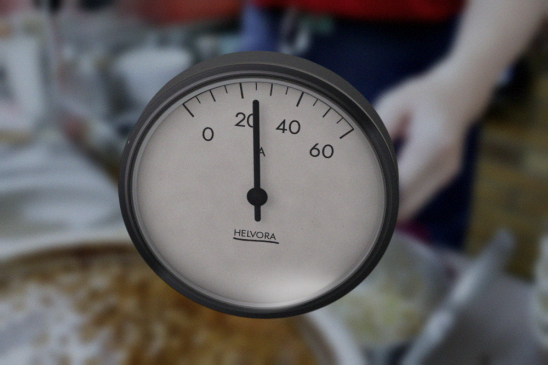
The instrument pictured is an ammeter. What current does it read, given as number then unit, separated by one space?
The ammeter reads 25 A
